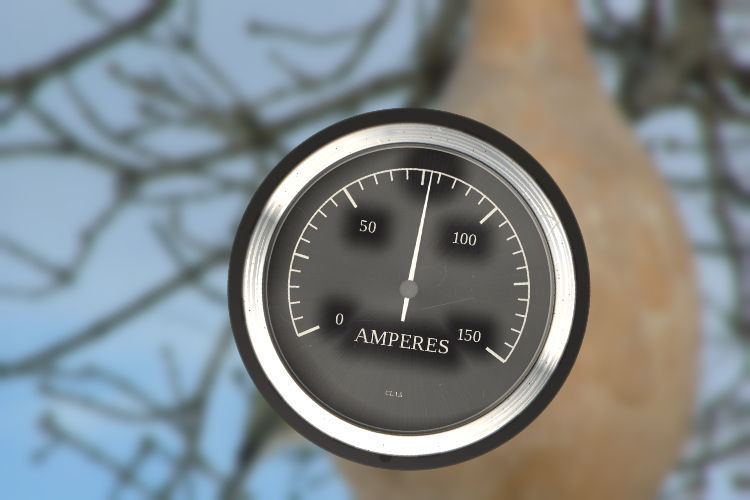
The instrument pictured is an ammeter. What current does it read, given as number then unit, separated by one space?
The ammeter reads 77.5 A
